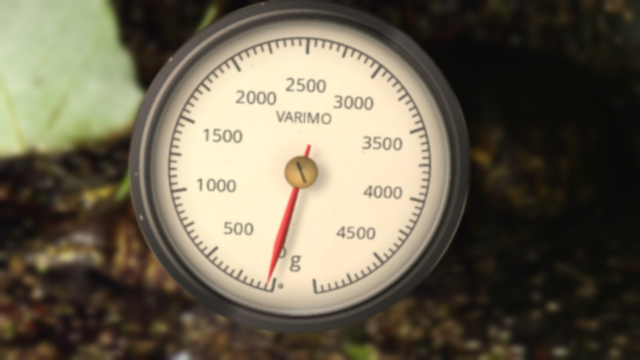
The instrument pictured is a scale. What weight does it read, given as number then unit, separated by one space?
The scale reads 50 g
